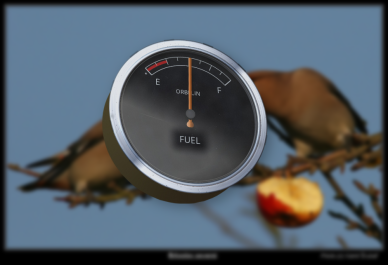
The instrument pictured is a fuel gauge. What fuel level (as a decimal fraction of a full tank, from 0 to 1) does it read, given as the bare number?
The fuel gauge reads 0.5
